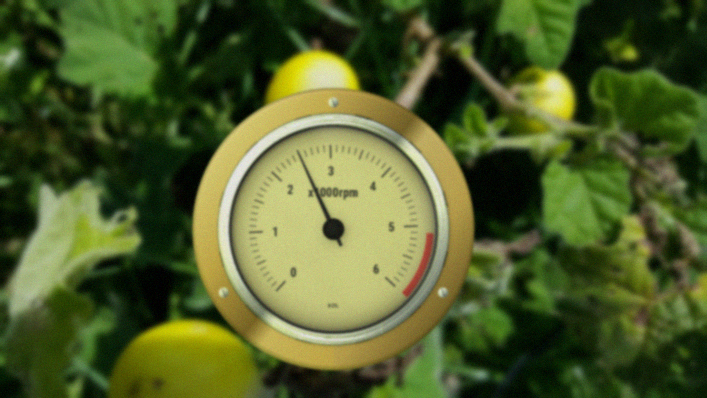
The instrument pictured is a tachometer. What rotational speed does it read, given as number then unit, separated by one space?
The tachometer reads 2500 rpm
